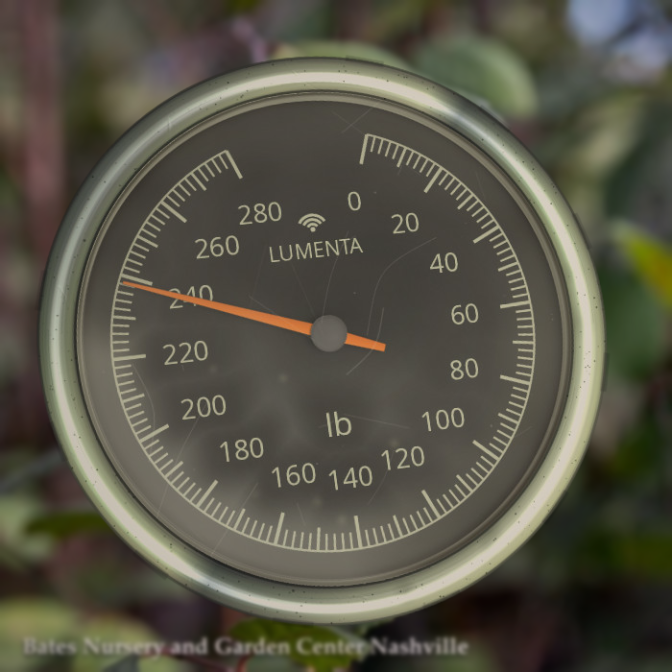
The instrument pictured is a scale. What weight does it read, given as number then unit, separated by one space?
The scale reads 238 lb
